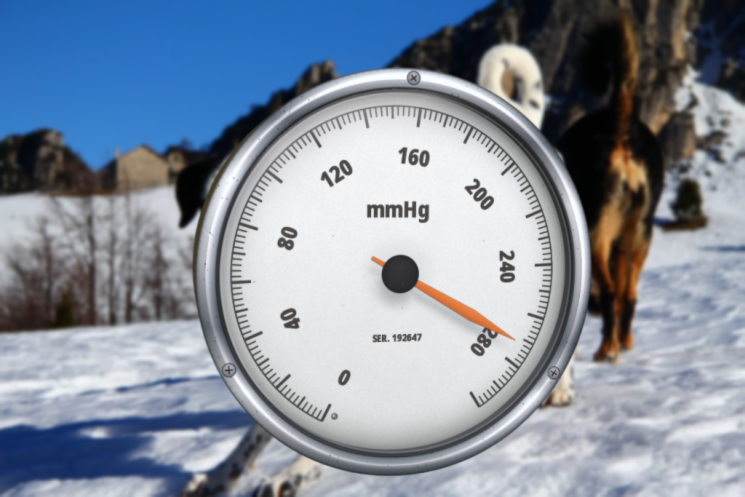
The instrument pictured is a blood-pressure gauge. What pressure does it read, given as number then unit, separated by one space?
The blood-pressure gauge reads 272 mmHg
